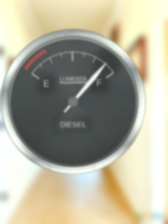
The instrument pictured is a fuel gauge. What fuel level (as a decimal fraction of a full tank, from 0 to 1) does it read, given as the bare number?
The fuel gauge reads 0.875
